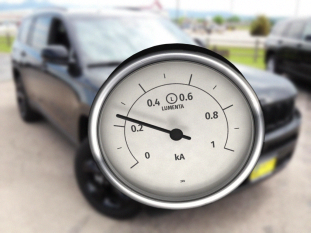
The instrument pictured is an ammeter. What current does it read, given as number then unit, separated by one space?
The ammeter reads 0.25 kA
